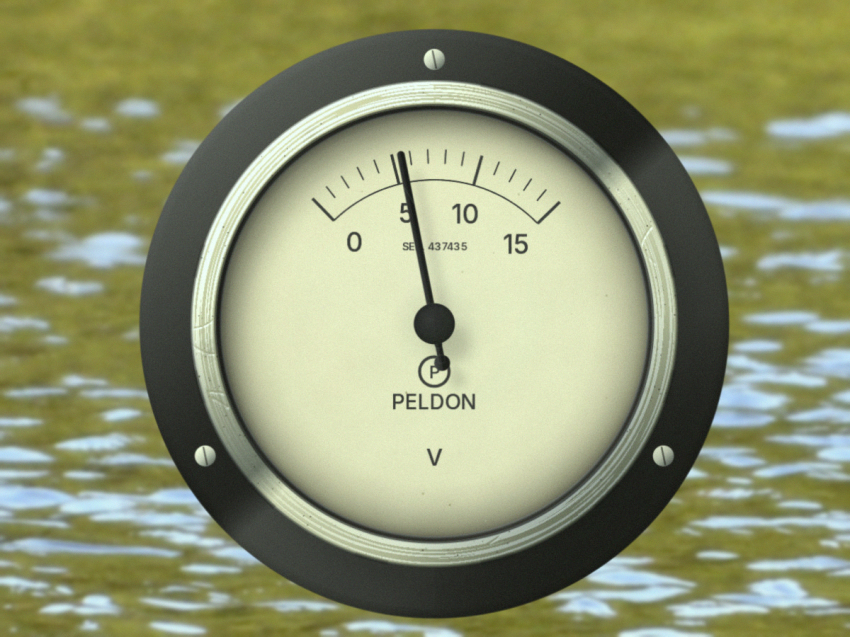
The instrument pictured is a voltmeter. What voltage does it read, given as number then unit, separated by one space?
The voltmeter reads 5.5 V
